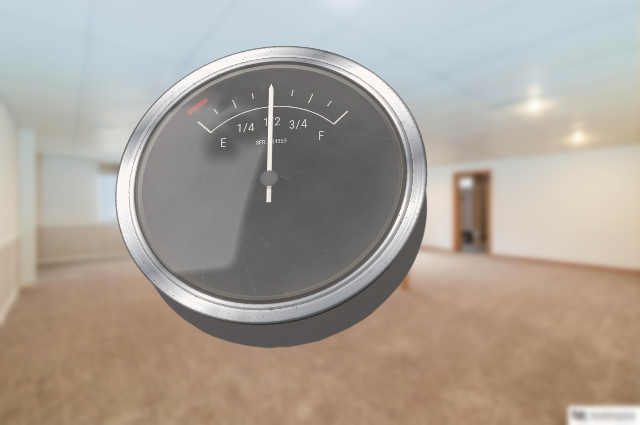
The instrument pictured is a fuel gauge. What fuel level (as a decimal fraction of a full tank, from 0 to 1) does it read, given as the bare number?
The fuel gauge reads 0.5
